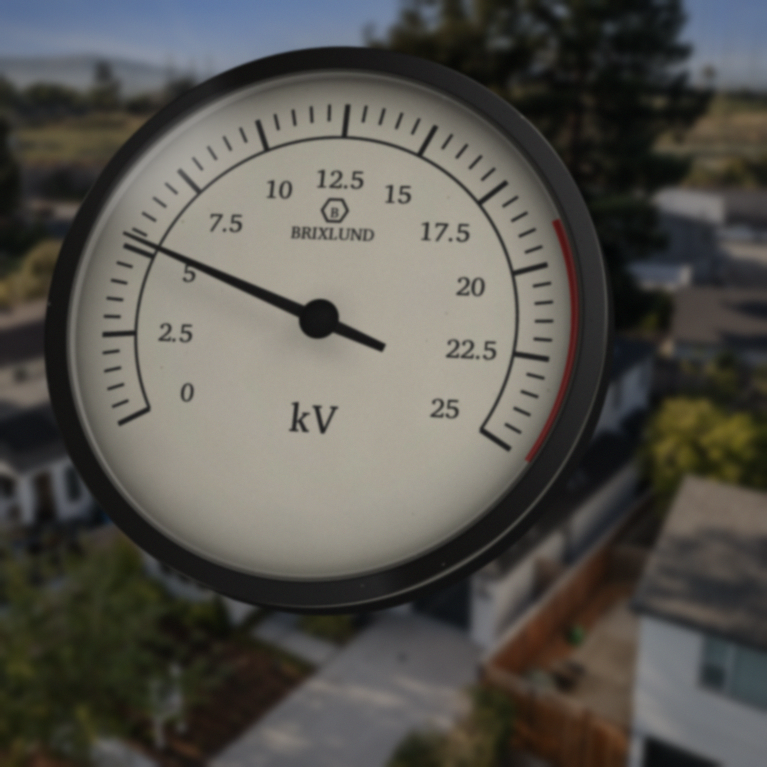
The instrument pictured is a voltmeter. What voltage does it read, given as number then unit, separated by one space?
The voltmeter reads 5.25 kV
